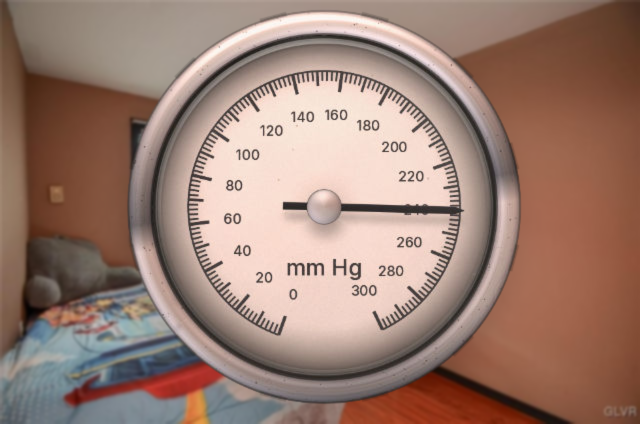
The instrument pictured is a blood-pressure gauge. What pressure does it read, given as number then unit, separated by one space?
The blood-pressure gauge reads 240 mmHg
